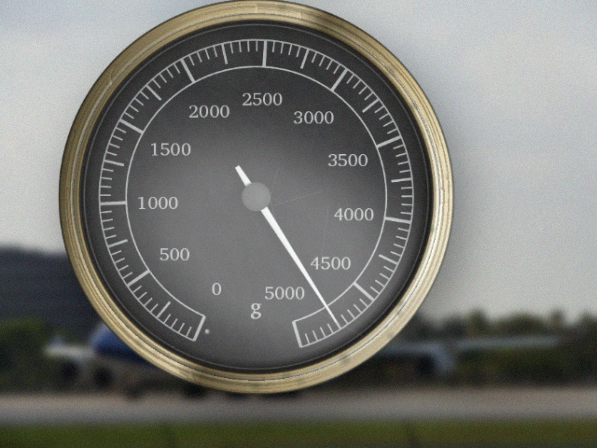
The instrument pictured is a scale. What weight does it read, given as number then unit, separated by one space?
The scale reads 4750 g
